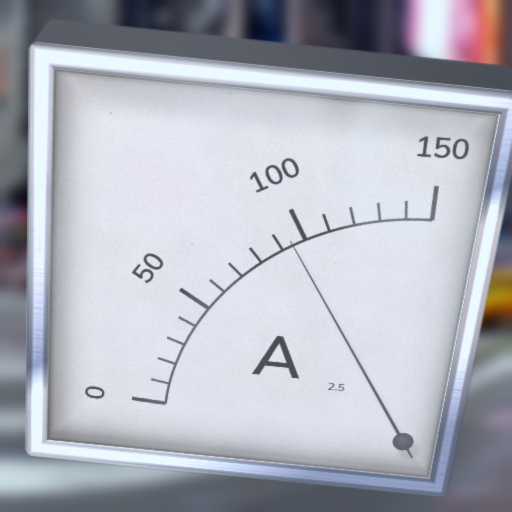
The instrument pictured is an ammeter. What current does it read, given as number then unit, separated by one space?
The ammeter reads 95 A
